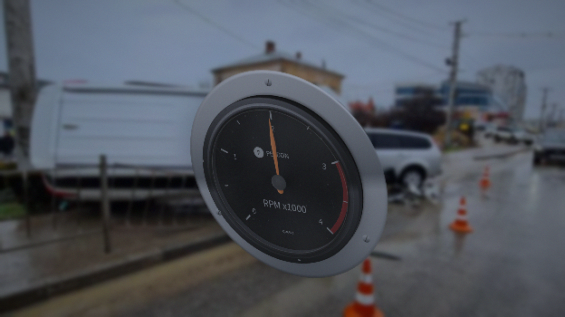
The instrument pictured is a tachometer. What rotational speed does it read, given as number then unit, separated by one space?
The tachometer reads 2000 rpm
